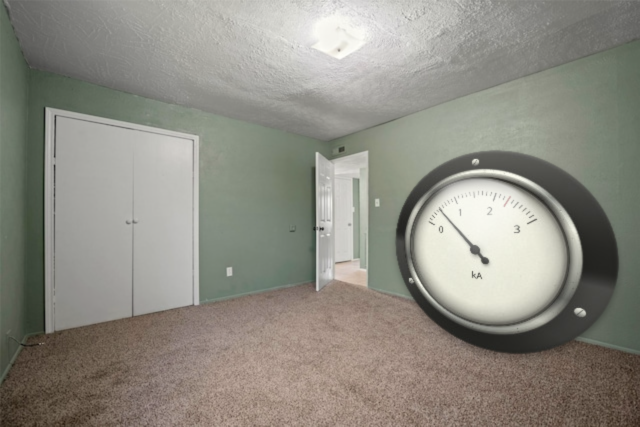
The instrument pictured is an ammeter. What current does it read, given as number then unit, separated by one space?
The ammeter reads 0.5 kA
